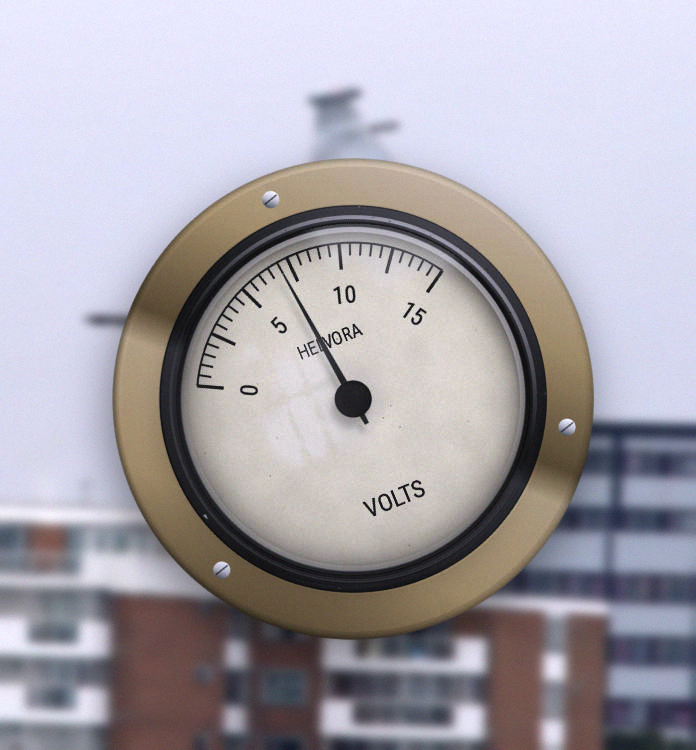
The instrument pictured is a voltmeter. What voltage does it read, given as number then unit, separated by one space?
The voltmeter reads 7 V
